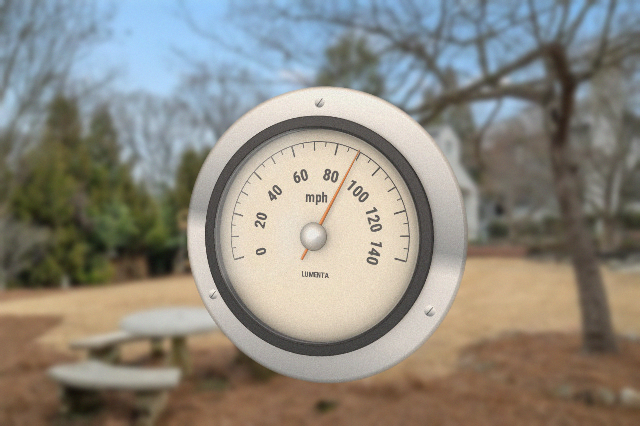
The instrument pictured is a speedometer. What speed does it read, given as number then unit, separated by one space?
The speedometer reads 90 mph
